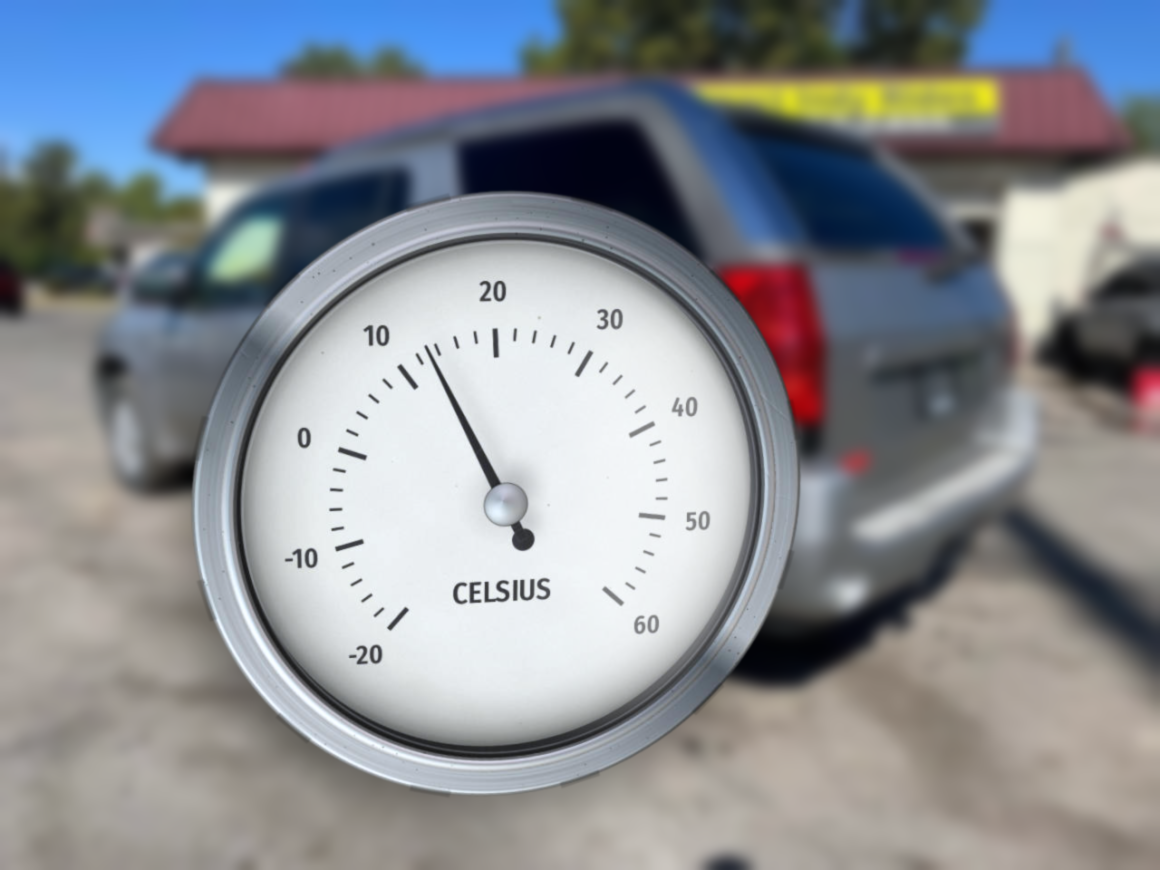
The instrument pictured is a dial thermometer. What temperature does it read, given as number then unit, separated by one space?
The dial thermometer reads 13 °C
